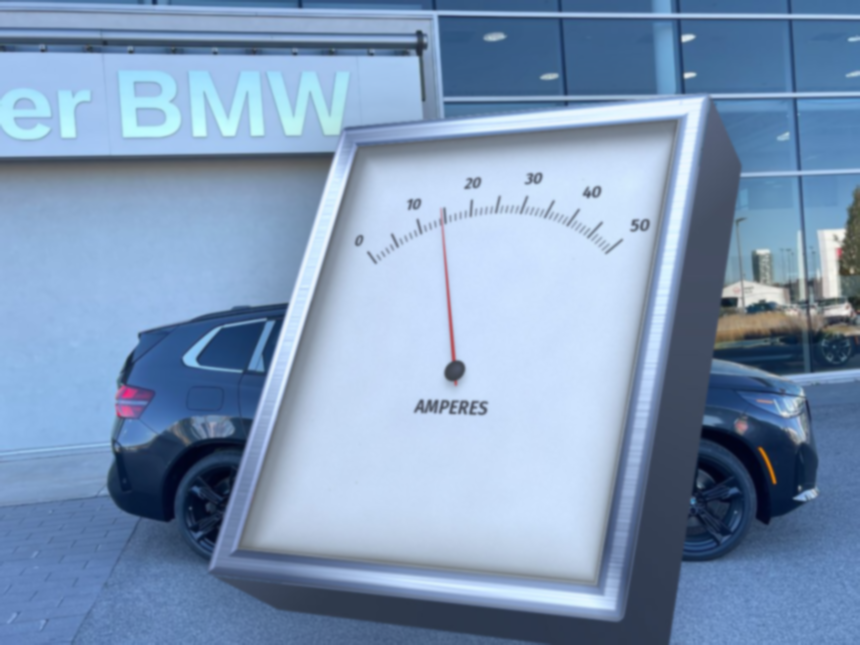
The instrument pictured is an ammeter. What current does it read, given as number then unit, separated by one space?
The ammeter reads 15 A
